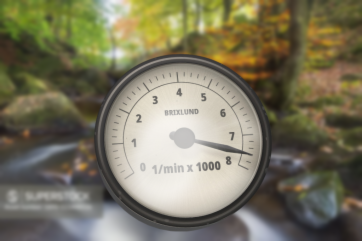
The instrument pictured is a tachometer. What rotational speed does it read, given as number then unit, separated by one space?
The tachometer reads 7600 rpm
